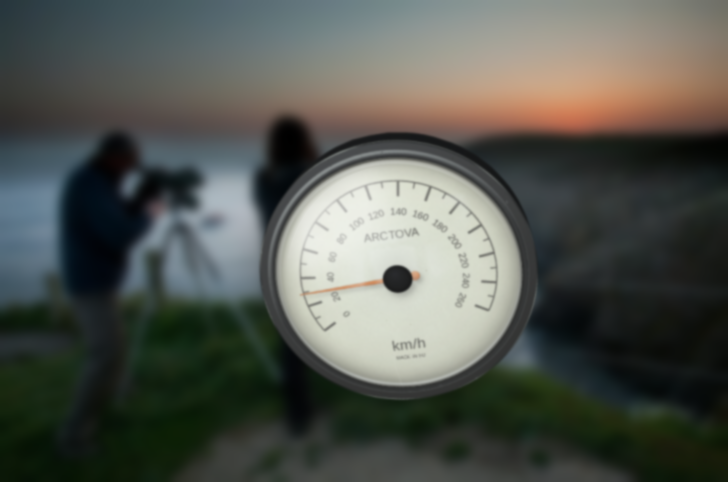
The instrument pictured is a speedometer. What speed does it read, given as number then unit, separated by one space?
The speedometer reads 30 km/h
